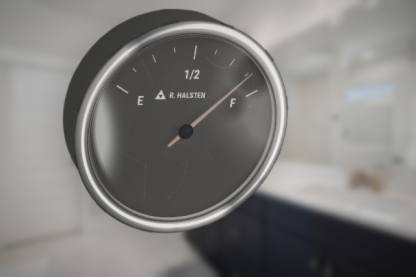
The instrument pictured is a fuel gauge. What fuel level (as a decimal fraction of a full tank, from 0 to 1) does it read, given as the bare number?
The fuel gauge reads 0.875
